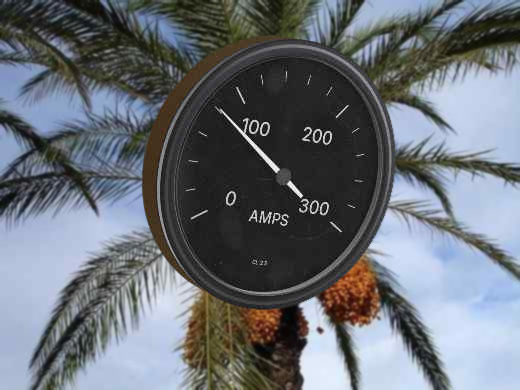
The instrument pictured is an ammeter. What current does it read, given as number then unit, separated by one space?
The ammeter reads 80 A
